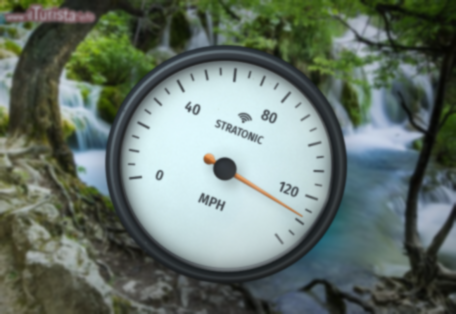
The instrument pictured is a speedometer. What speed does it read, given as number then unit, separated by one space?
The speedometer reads 127.5 mph
